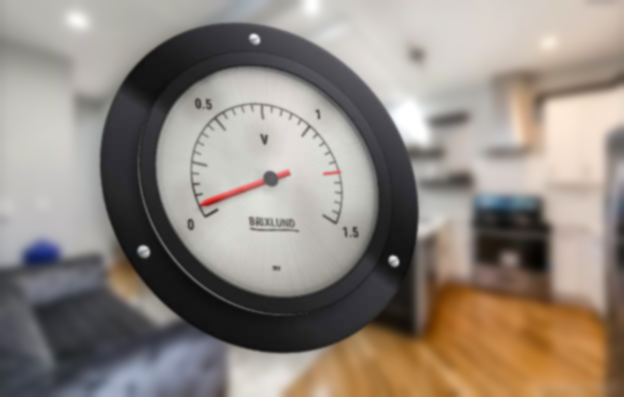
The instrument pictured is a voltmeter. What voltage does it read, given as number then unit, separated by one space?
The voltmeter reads 0.05 V
